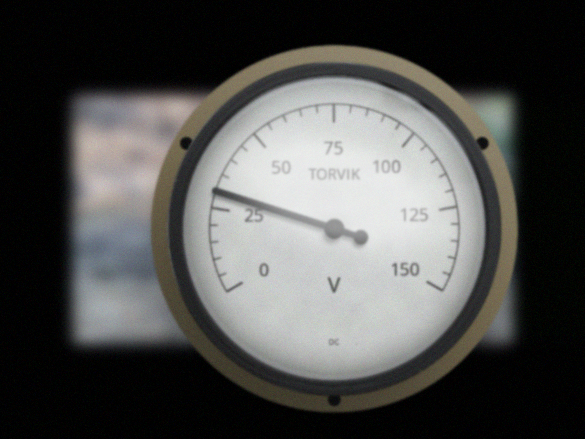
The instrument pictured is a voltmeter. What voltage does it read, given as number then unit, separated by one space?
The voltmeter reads 30 V
